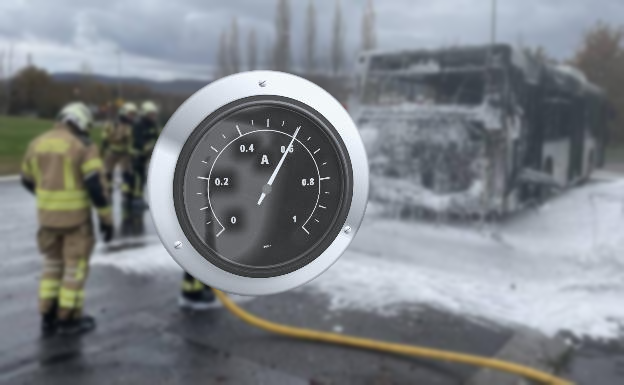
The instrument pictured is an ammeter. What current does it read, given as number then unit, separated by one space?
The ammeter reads 0.6 A
